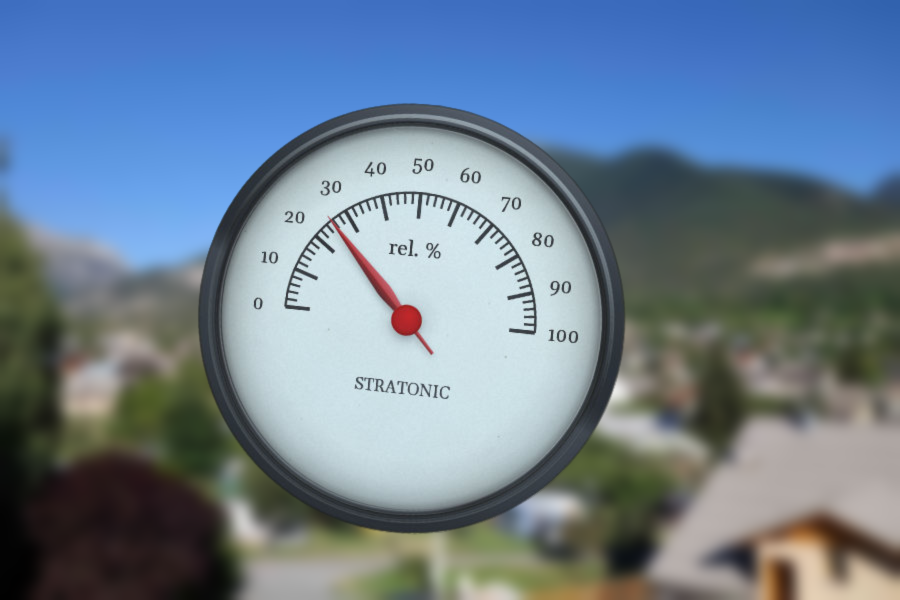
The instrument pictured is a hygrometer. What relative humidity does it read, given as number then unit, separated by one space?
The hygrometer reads 26 %
